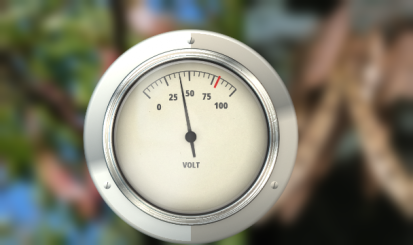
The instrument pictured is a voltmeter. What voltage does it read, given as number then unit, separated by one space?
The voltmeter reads 40 V
